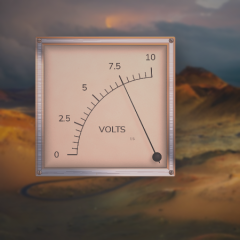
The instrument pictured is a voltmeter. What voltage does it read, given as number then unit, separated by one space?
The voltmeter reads 7.5 V
